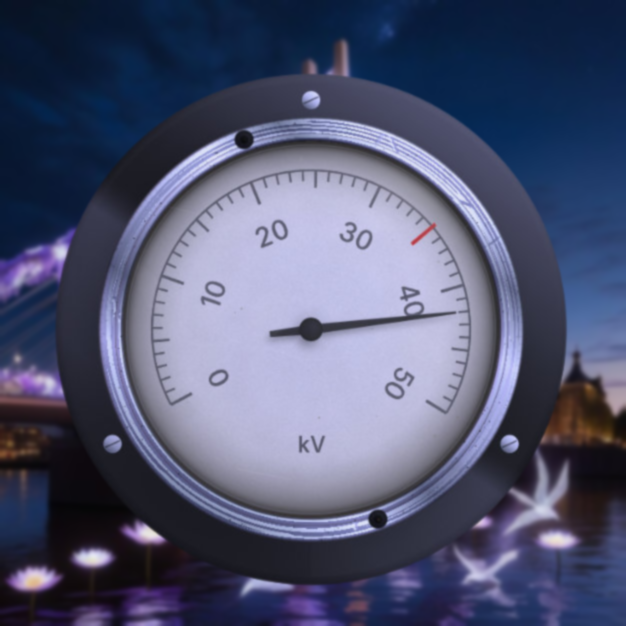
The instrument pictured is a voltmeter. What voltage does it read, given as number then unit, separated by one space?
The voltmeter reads 42 kV
